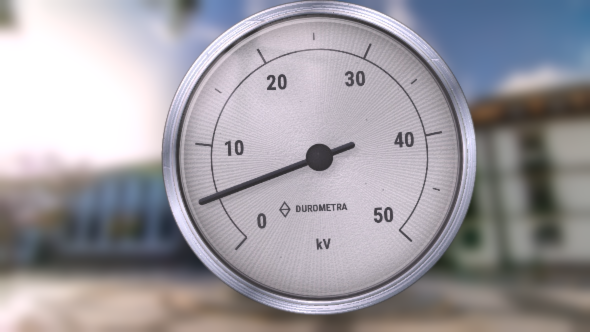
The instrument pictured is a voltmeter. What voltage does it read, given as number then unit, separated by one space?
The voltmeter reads 5 kV
